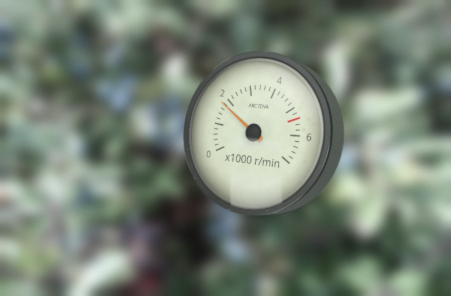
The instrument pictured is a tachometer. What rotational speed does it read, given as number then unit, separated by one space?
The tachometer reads 1800 rpm
